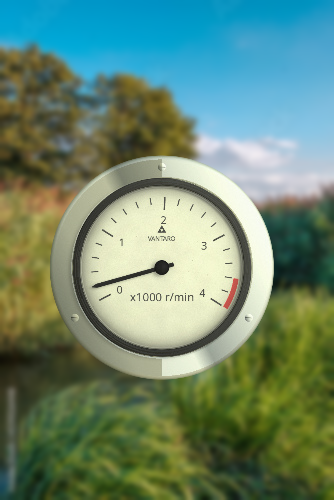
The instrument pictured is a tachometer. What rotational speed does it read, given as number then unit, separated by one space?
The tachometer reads 200 rpm
